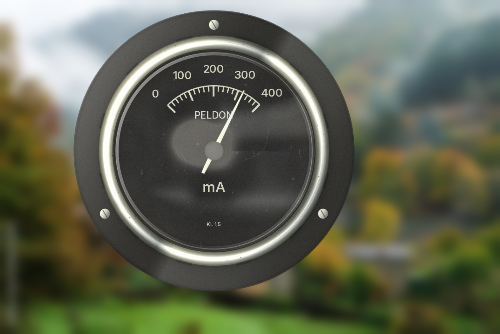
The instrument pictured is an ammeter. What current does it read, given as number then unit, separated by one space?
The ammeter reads 320 mA
